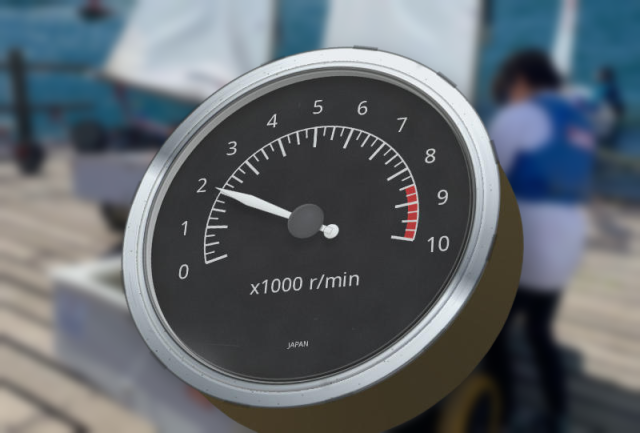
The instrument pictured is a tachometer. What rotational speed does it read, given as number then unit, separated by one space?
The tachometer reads 2000 rpm
